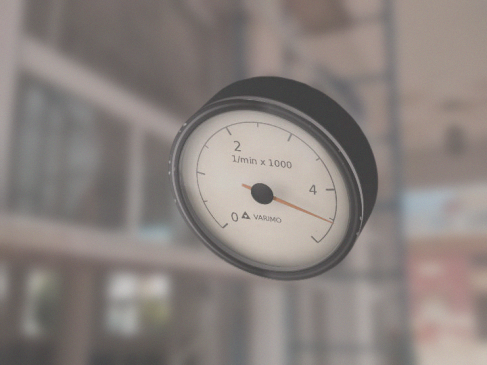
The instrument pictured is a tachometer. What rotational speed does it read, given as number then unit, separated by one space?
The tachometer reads 4500 rpm
